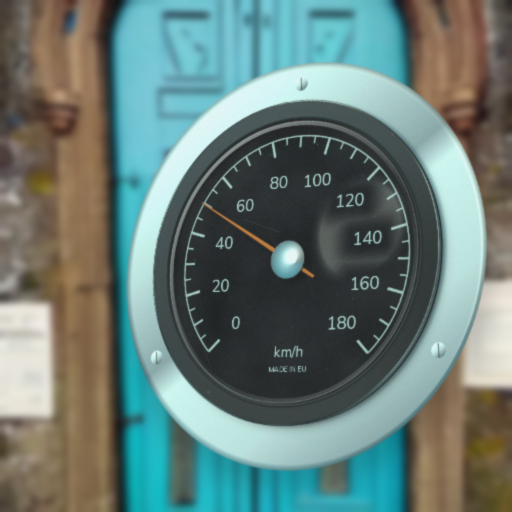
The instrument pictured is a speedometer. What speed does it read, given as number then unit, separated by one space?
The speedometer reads 50 km/h
